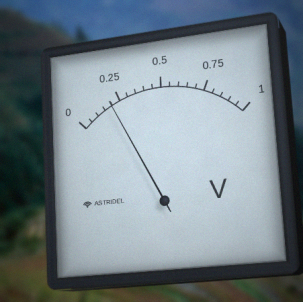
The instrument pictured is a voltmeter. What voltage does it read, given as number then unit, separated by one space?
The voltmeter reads 0.2 V
